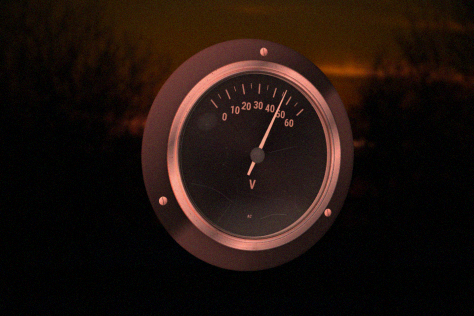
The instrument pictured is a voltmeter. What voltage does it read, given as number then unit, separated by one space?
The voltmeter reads 45 V
